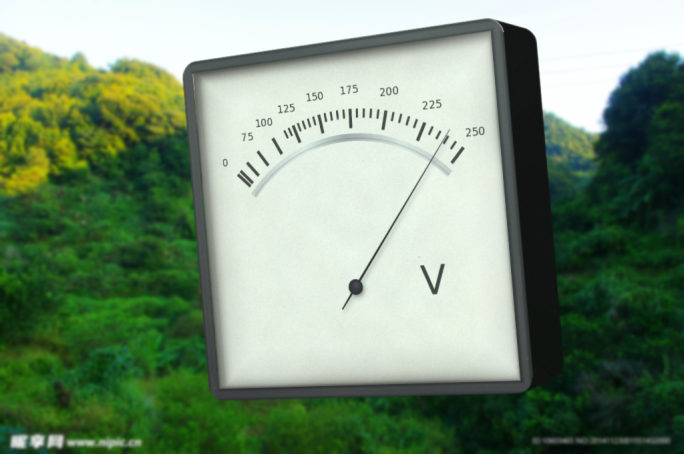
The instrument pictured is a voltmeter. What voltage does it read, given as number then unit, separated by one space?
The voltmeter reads 240 V
